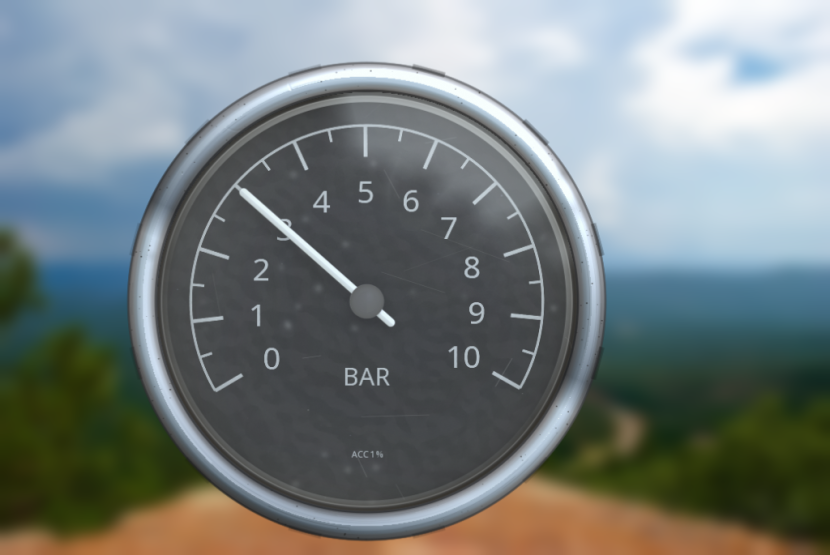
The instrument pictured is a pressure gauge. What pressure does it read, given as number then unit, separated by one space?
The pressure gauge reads 3 bar
